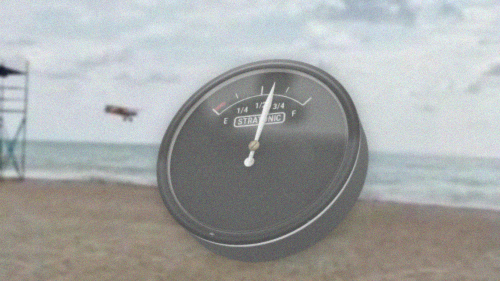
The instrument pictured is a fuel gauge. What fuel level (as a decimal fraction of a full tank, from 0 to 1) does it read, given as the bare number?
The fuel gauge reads 0.625
